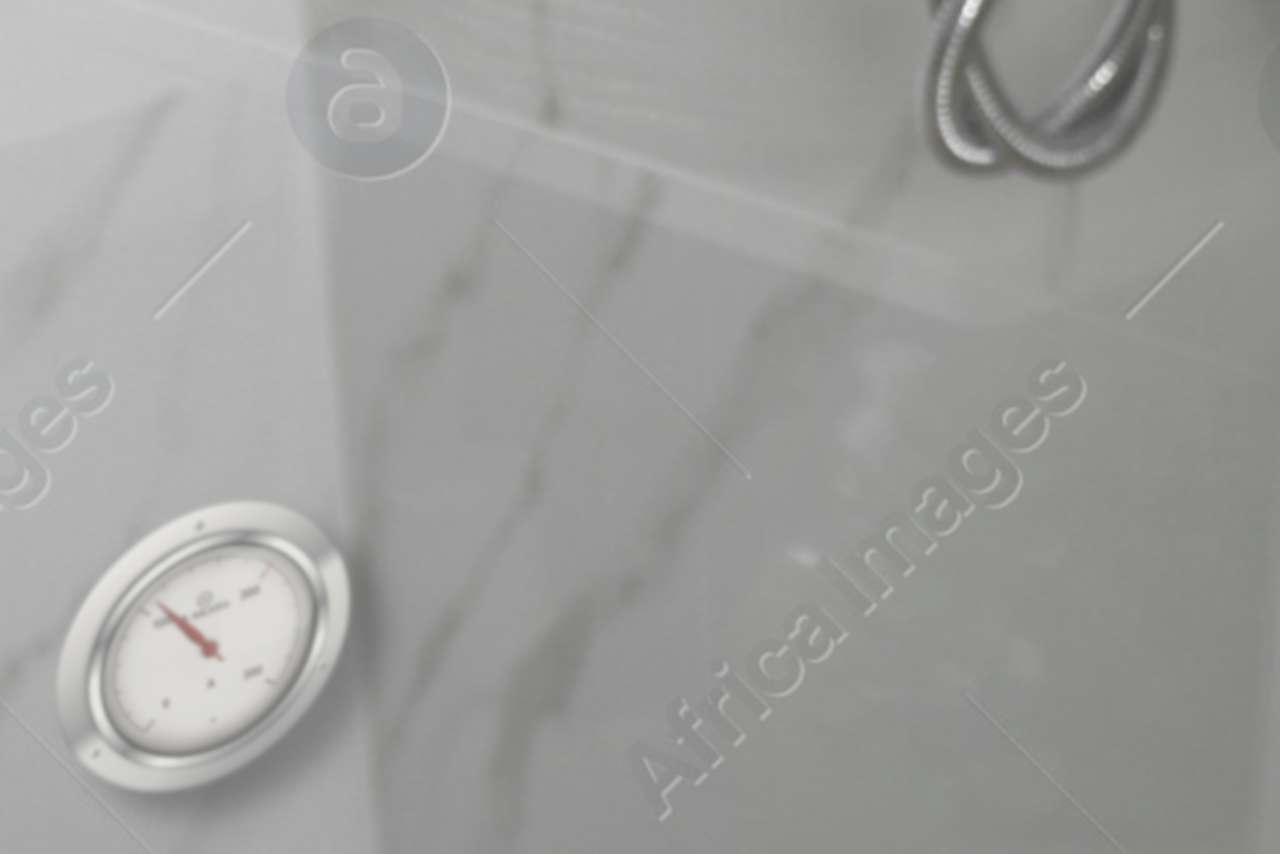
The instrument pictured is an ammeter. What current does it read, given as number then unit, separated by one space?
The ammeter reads 110 A
